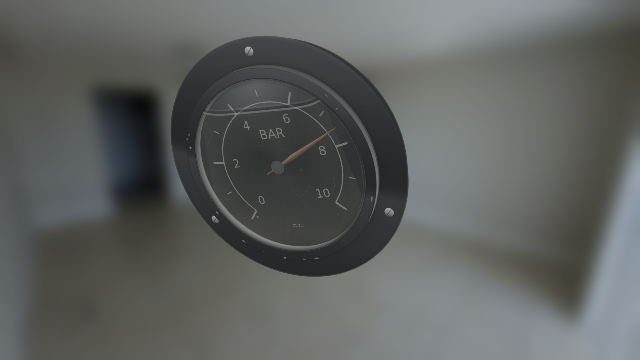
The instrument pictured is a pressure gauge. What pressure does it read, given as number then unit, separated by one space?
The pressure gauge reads 7.5 bar
